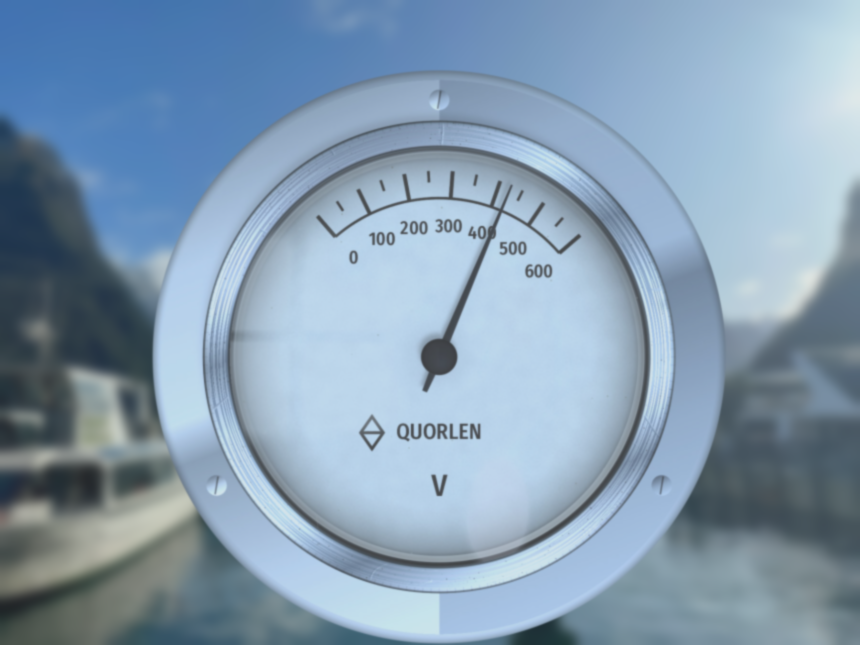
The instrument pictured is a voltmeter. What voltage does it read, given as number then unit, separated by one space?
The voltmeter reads 425 V
